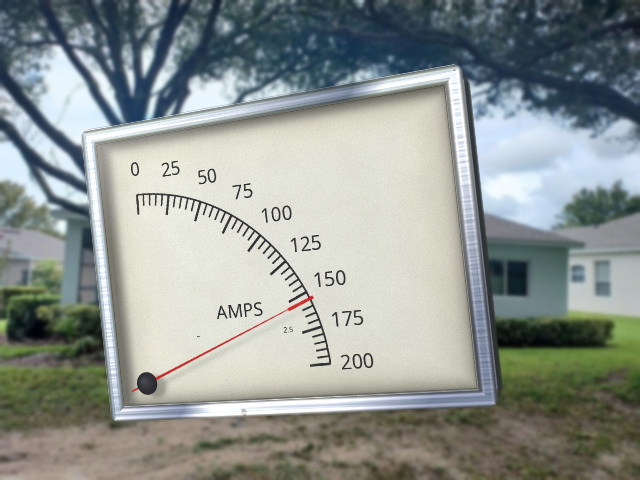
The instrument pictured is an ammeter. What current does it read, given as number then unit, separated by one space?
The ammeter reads 155 A
